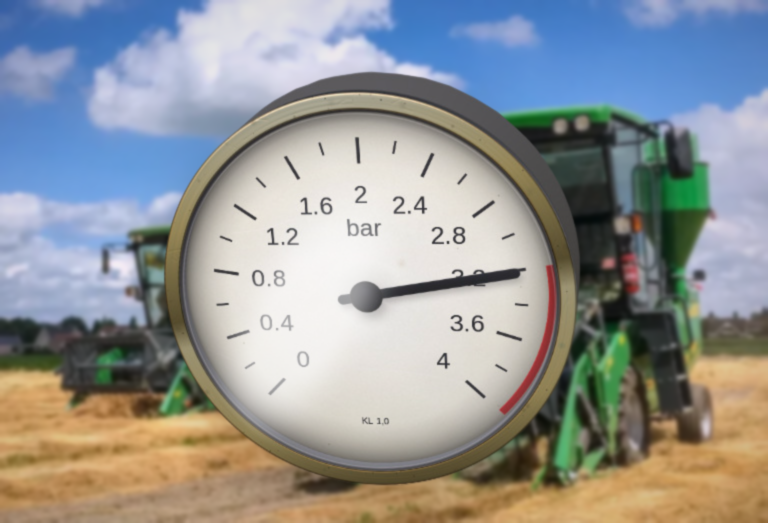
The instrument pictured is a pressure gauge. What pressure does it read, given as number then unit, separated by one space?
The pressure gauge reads 3.2 bar
